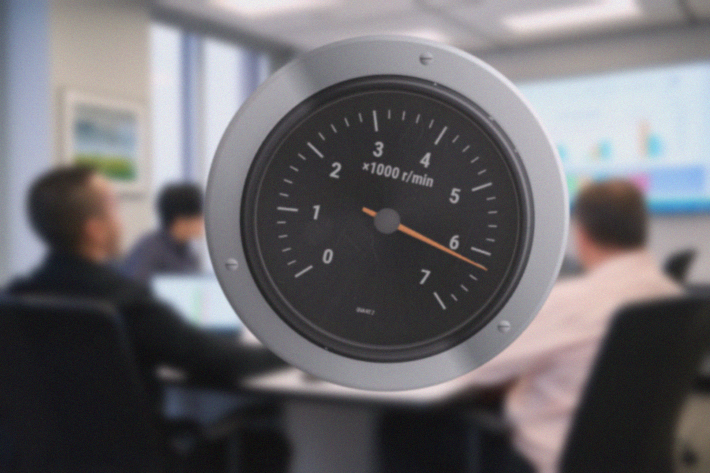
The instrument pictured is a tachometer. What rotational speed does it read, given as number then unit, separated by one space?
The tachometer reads 6200 rpm
